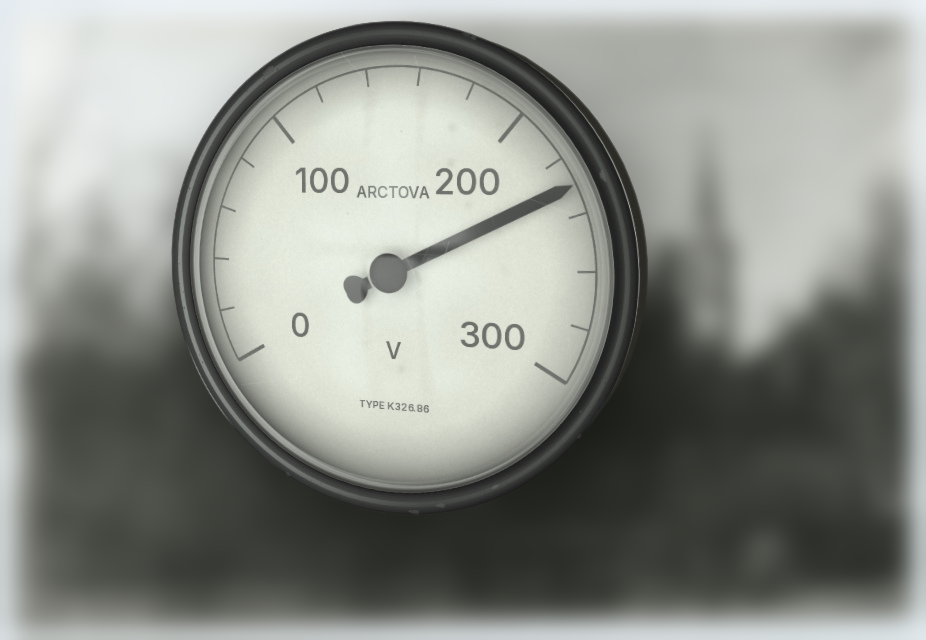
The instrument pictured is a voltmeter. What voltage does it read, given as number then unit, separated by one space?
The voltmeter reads 230 V
